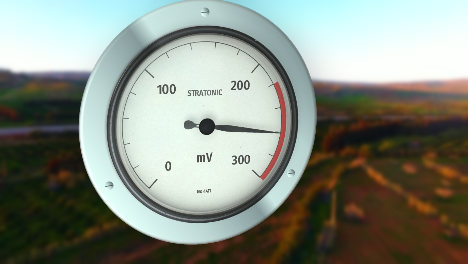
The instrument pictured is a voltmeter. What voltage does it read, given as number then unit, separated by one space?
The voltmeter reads 260 mV
